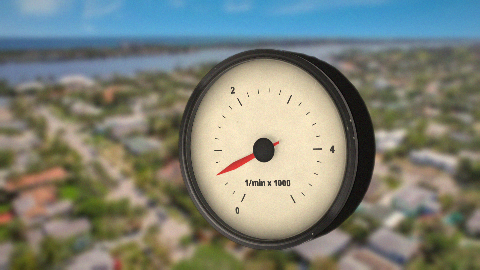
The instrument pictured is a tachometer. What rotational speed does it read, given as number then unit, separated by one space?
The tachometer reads 600 rpm
